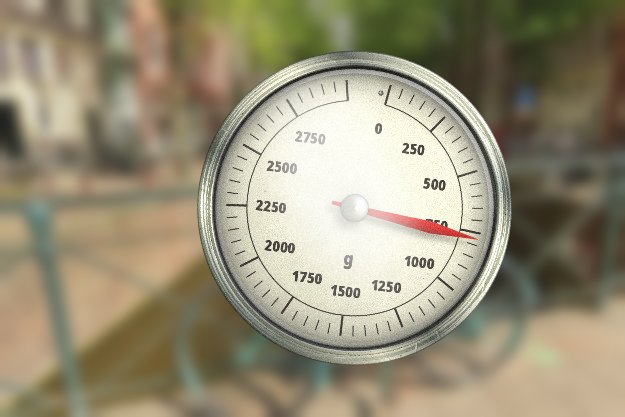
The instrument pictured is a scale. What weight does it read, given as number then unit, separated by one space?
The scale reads 775 g
